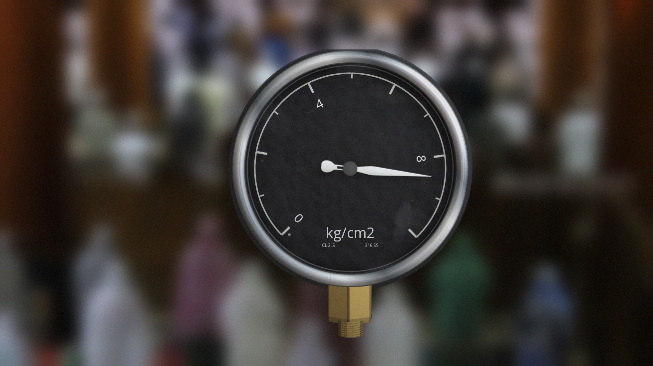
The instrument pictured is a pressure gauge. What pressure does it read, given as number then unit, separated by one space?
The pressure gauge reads 8.5 kg/cm²
